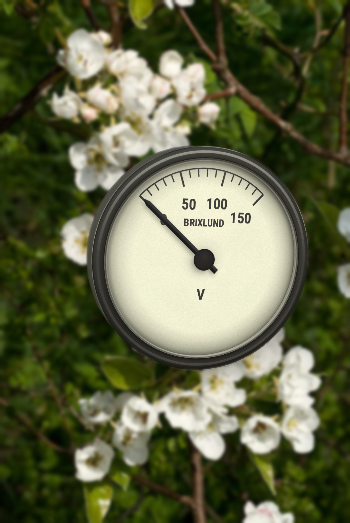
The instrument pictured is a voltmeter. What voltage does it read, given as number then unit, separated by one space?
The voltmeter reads 0 V
